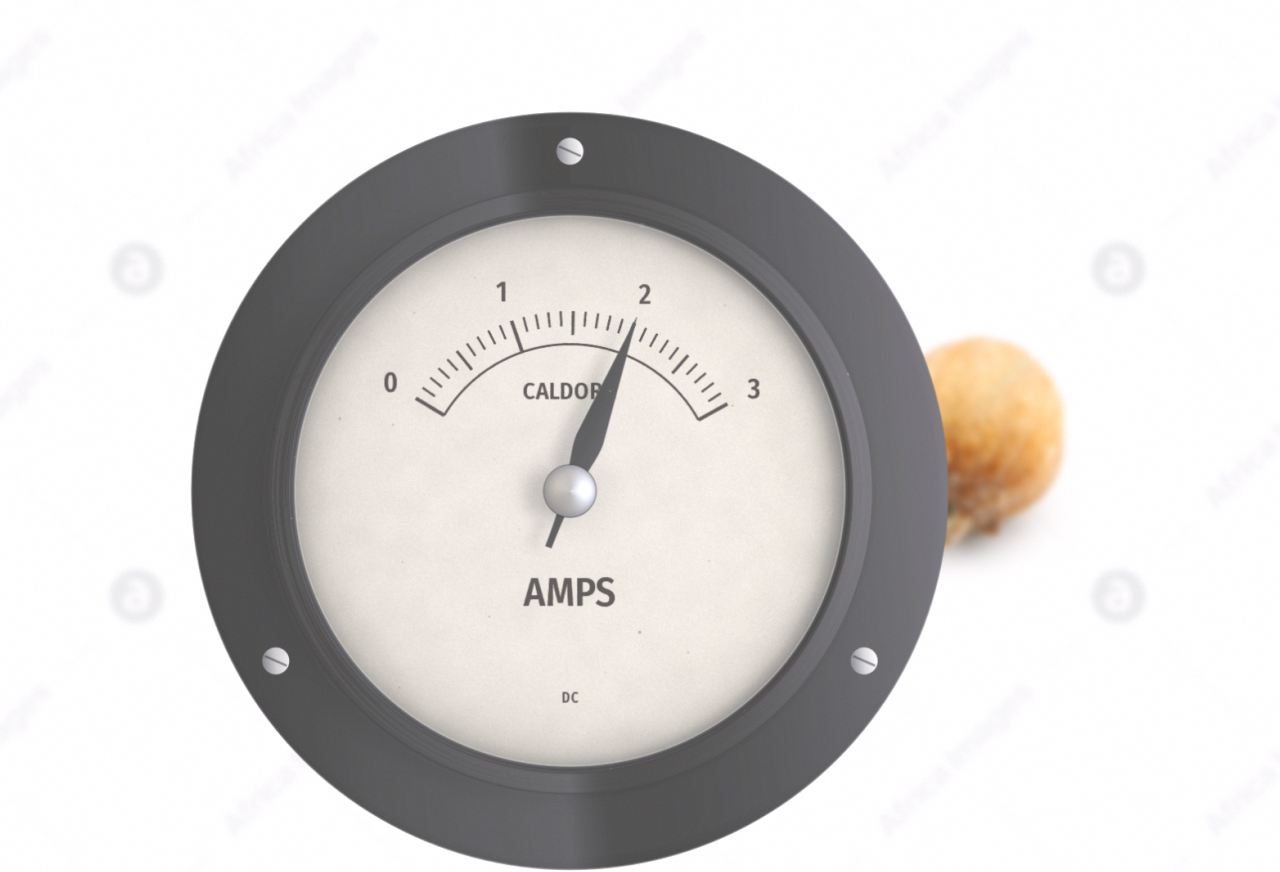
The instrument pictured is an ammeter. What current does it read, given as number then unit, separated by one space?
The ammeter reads 2 A
